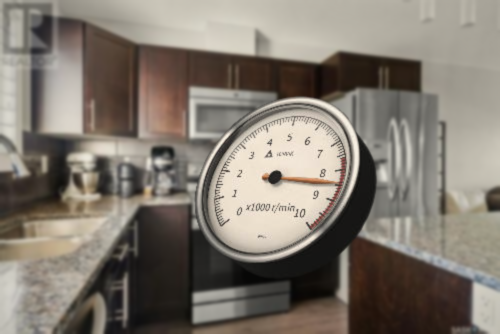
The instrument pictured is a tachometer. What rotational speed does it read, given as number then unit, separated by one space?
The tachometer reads 8500 rpm
